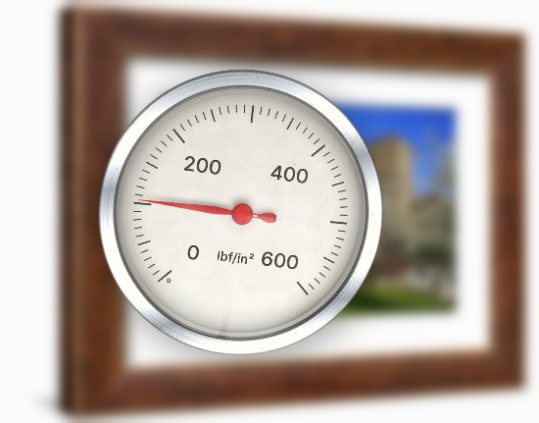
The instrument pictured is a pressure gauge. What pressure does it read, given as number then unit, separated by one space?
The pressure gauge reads 105 psi
